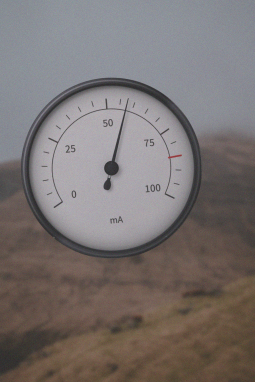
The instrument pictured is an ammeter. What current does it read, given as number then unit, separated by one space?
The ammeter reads 57.5 mA
